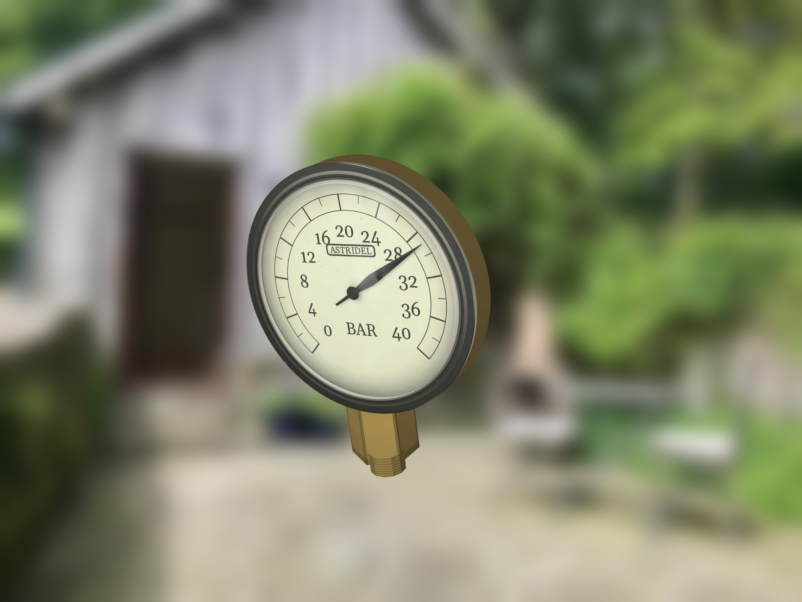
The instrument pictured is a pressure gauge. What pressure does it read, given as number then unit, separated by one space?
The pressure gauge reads 29 bar
